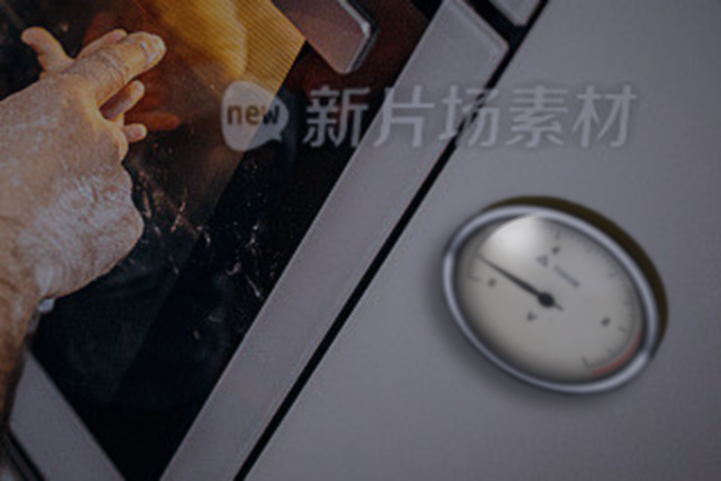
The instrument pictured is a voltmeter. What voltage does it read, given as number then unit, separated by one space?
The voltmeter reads 1 V
